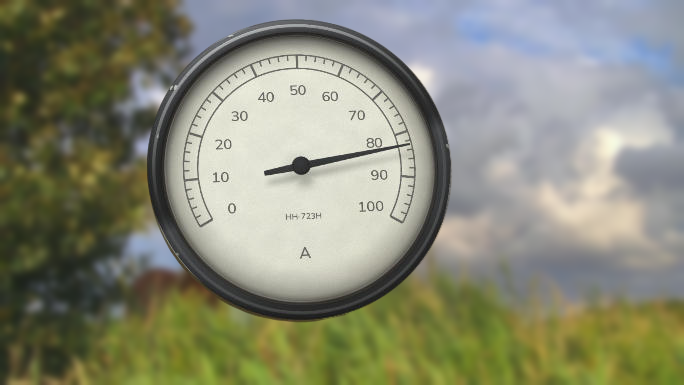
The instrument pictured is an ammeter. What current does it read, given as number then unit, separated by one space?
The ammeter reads 83 A
